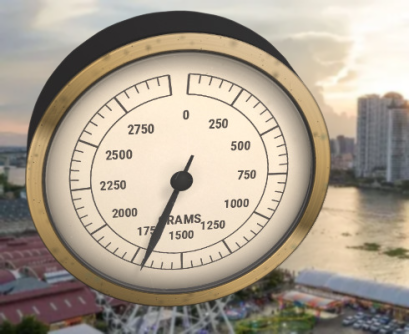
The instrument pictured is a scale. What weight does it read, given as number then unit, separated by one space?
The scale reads 1700 g
